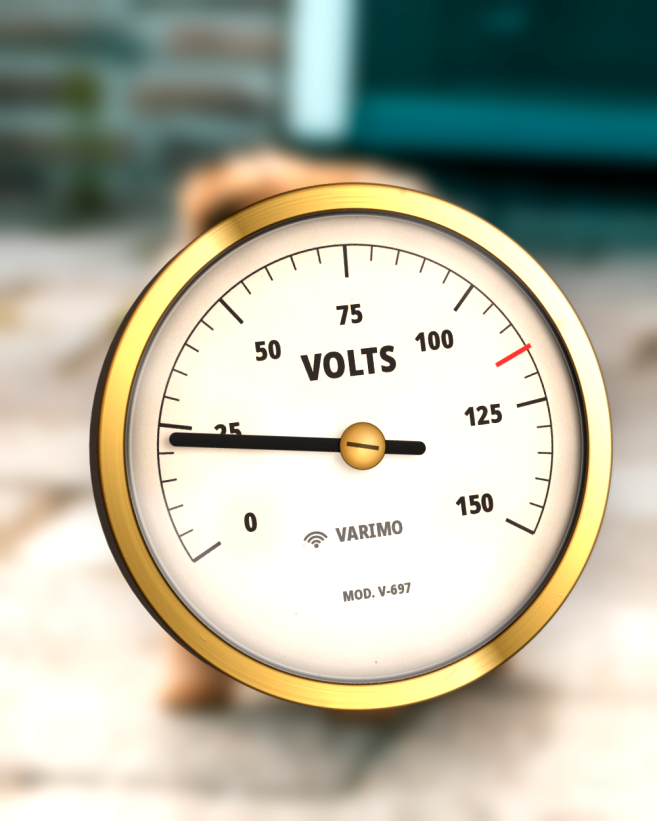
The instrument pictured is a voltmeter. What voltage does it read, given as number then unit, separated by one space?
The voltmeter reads 22.5 V
